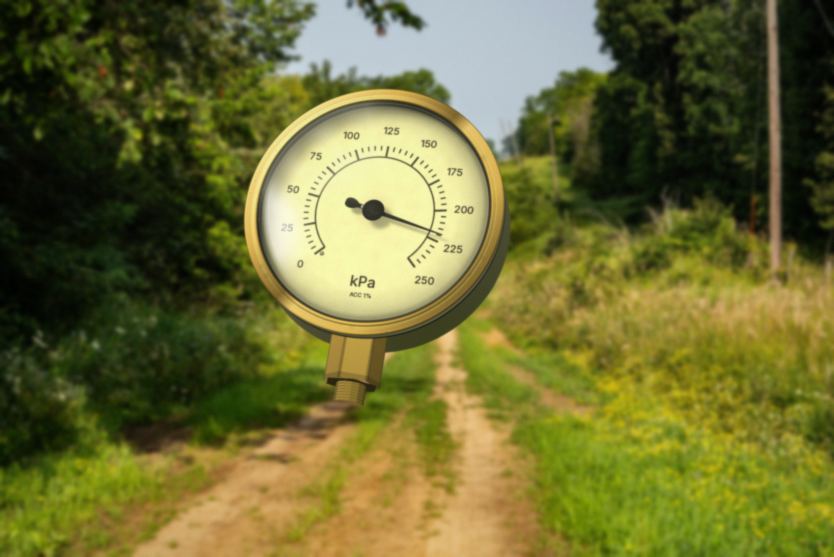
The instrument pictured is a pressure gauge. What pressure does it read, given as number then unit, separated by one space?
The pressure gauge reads 220 kPa
